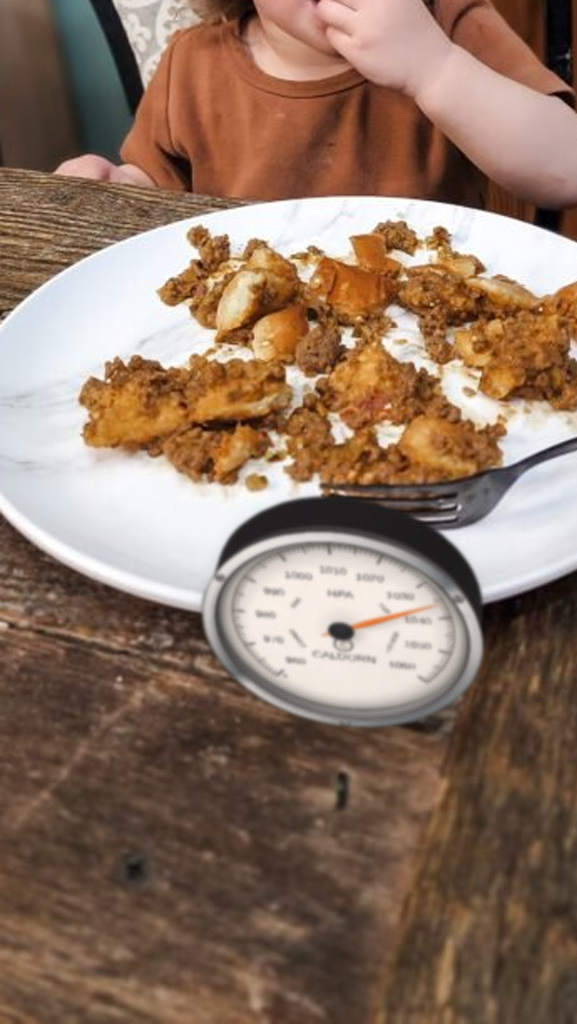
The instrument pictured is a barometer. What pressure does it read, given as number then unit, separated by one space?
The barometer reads 1035 hPa
